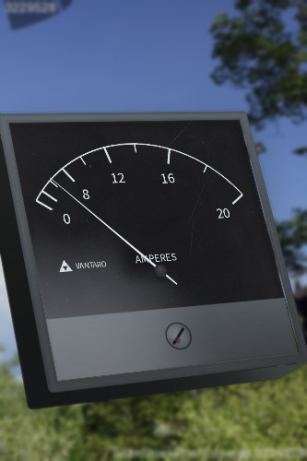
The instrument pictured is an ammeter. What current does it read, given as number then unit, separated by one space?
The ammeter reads 6 A
